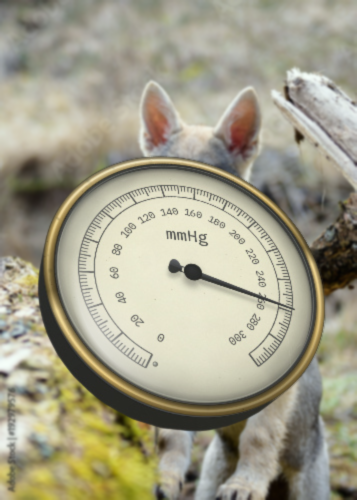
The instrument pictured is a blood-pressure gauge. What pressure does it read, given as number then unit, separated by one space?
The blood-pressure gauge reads 260 mmHg
